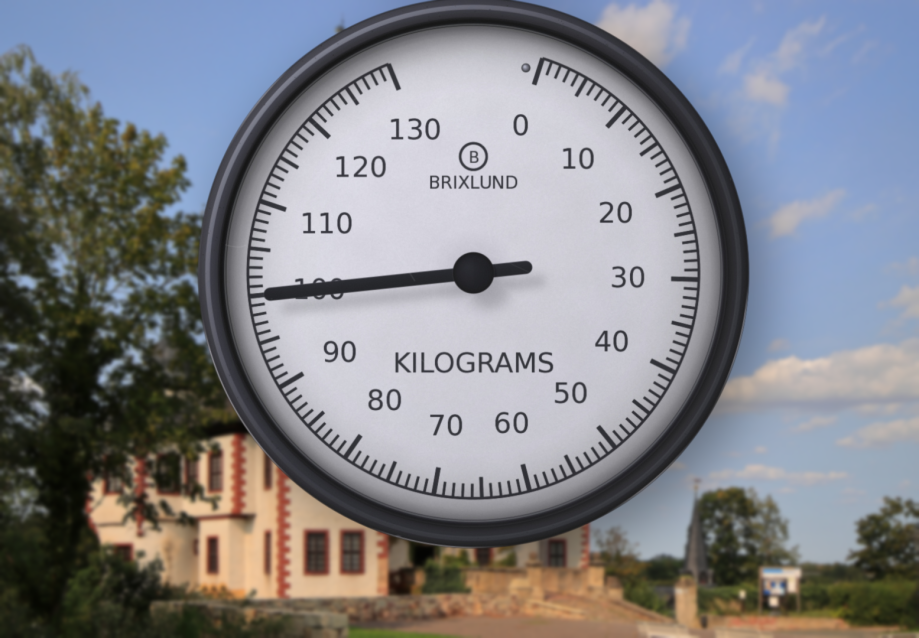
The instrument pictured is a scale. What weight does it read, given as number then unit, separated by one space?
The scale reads 100 kg
